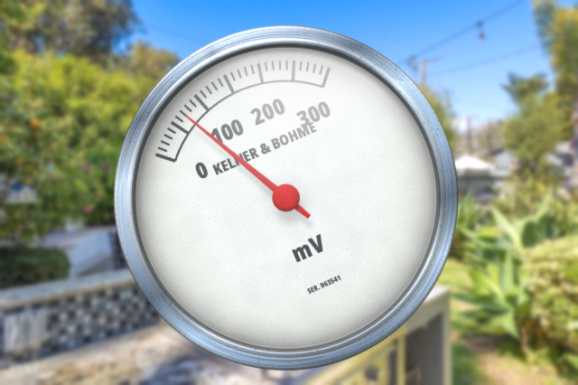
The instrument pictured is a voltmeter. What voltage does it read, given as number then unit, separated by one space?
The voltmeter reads 70 mV
